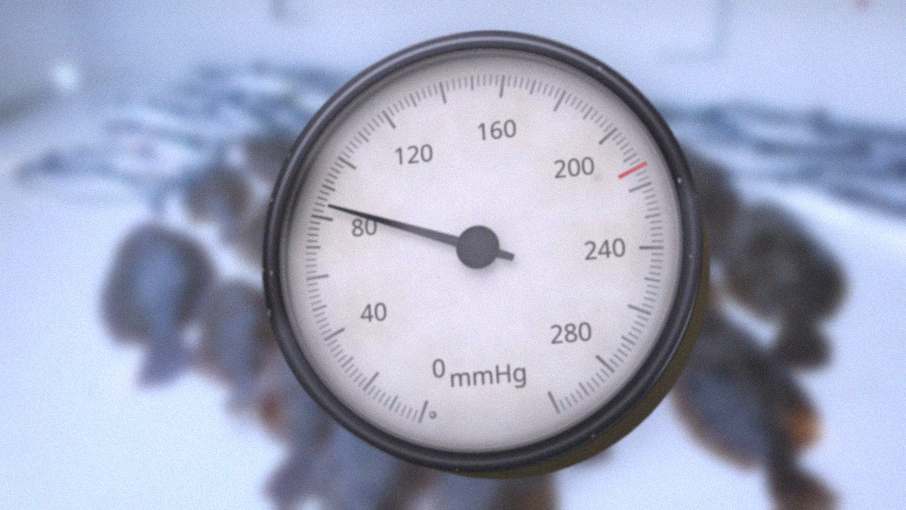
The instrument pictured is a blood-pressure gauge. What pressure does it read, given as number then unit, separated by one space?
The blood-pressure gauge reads 84 mmHg
